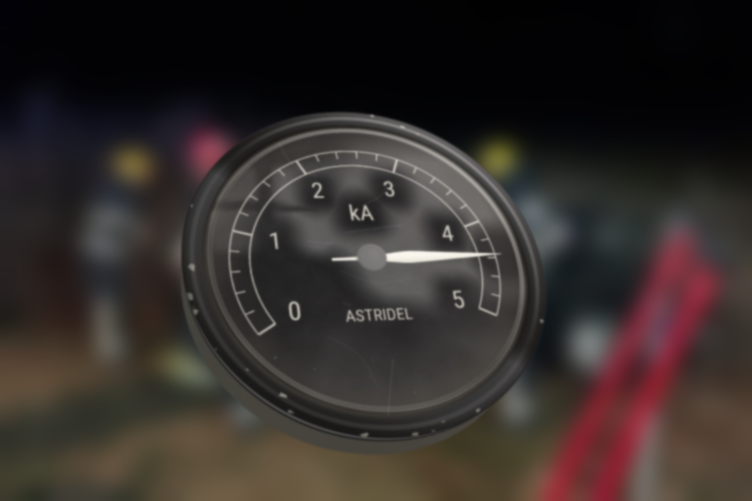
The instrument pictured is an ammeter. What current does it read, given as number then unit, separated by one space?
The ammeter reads 4.4 kA
